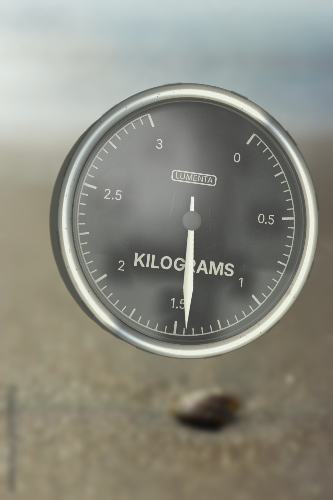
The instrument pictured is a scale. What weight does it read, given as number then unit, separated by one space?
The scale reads 1.45 kg
